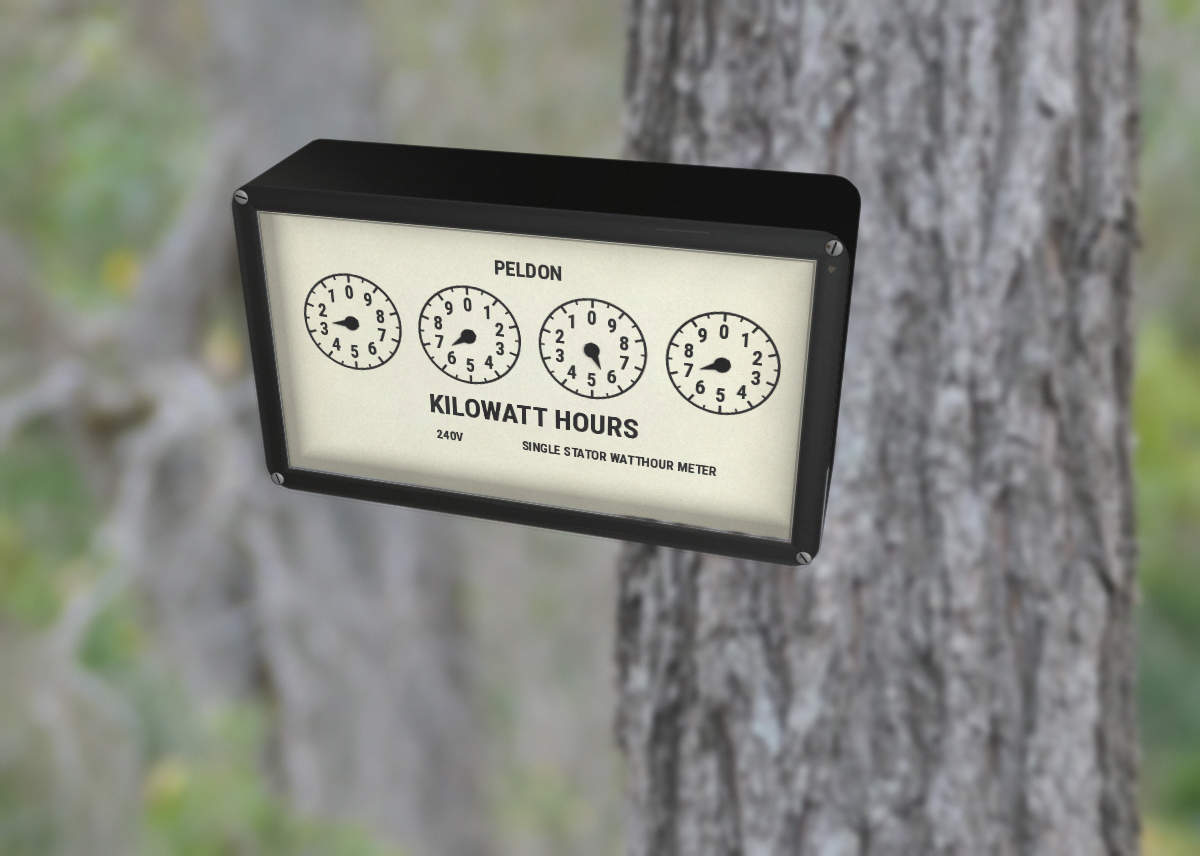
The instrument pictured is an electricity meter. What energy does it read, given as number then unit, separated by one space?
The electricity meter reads 2657 kWh
